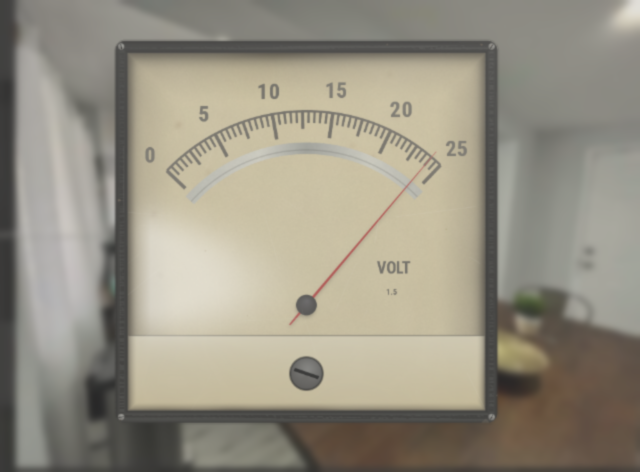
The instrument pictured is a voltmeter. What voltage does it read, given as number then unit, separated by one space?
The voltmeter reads 24 V
